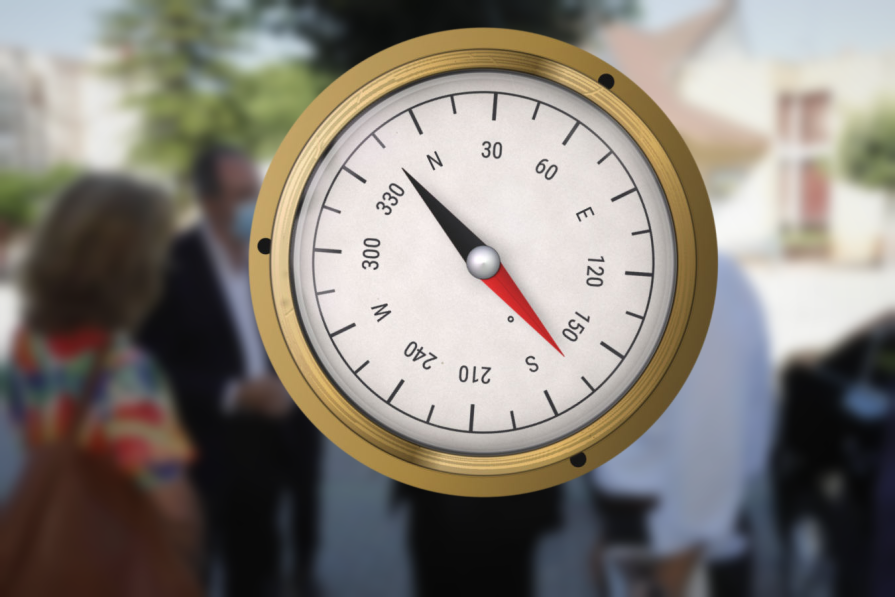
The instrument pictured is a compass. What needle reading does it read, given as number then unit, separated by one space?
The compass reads 165 °
